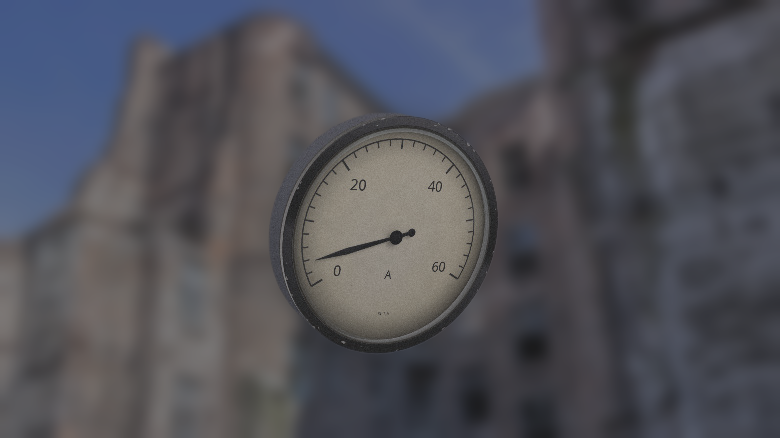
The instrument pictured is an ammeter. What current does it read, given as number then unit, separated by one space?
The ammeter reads 4 A
